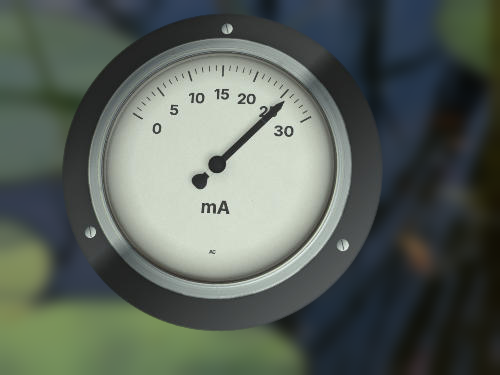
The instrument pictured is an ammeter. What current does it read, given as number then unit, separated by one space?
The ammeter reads 26 mA
